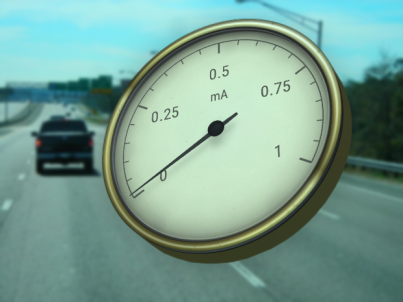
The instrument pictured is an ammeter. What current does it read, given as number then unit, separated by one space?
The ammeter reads 0 mA
